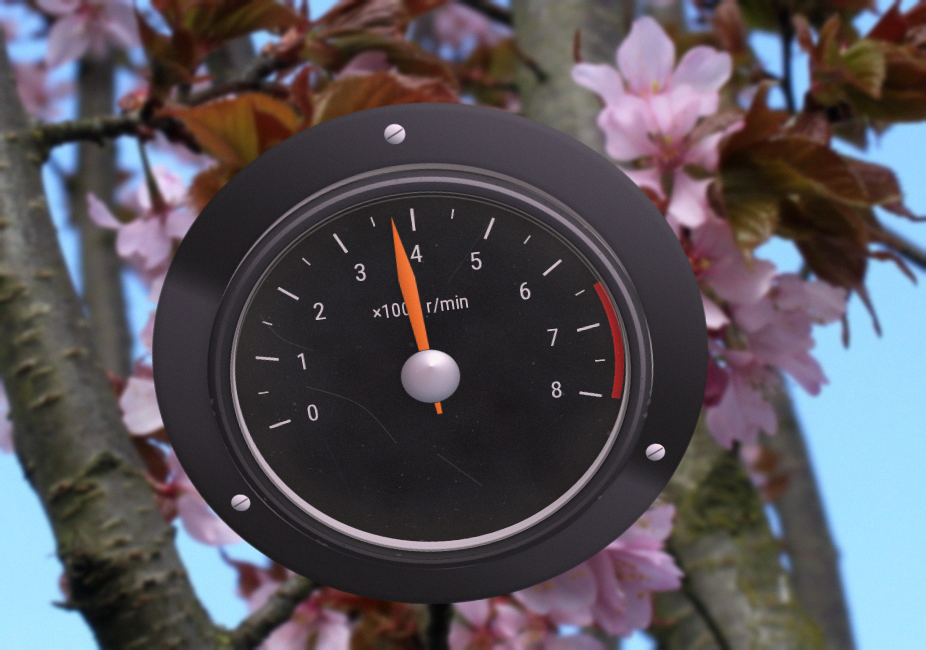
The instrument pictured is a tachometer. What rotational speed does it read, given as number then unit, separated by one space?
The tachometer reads 3750 rpm
